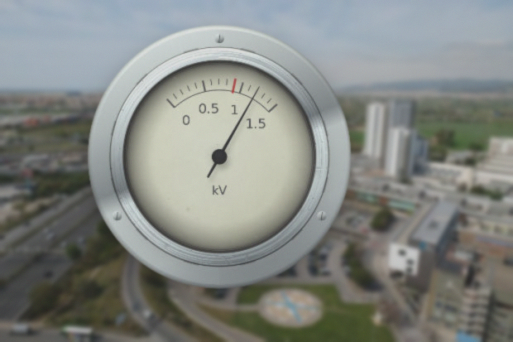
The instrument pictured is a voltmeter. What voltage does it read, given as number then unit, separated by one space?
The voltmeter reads 1.2 kV
